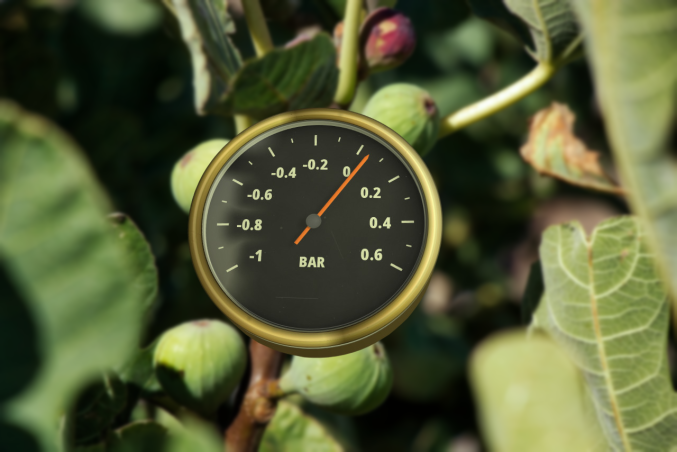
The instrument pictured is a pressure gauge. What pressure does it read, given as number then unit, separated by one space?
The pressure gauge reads 0.05 bar
